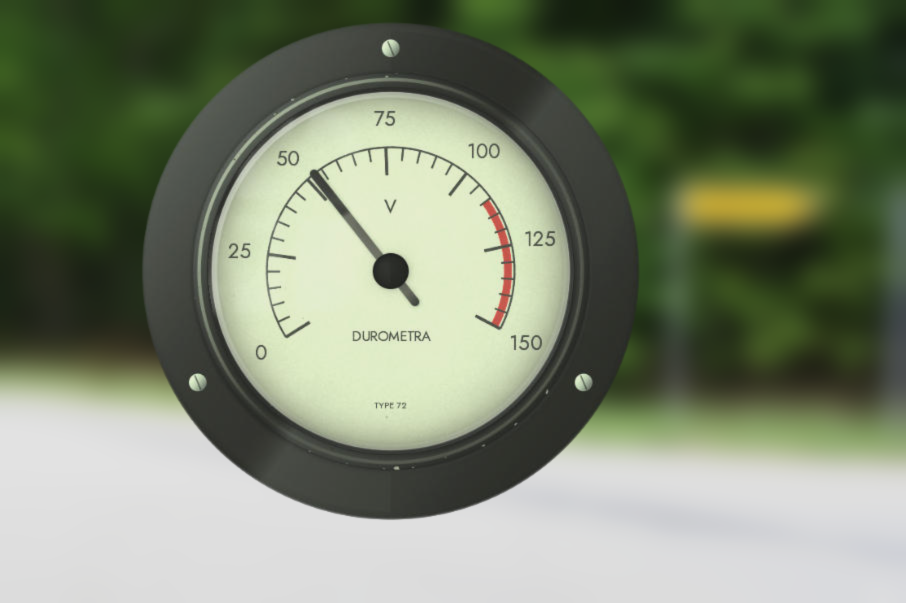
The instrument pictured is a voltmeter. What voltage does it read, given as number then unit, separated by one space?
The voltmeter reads 52.5 V
